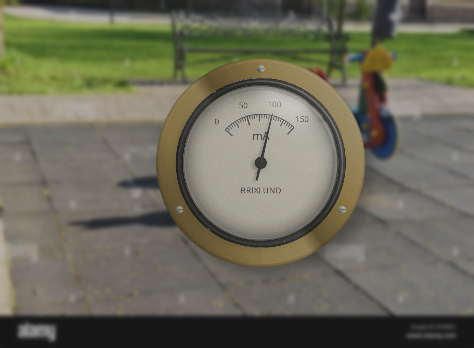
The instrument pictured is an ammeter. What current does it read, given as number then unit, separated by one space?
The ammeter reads 100 mA
